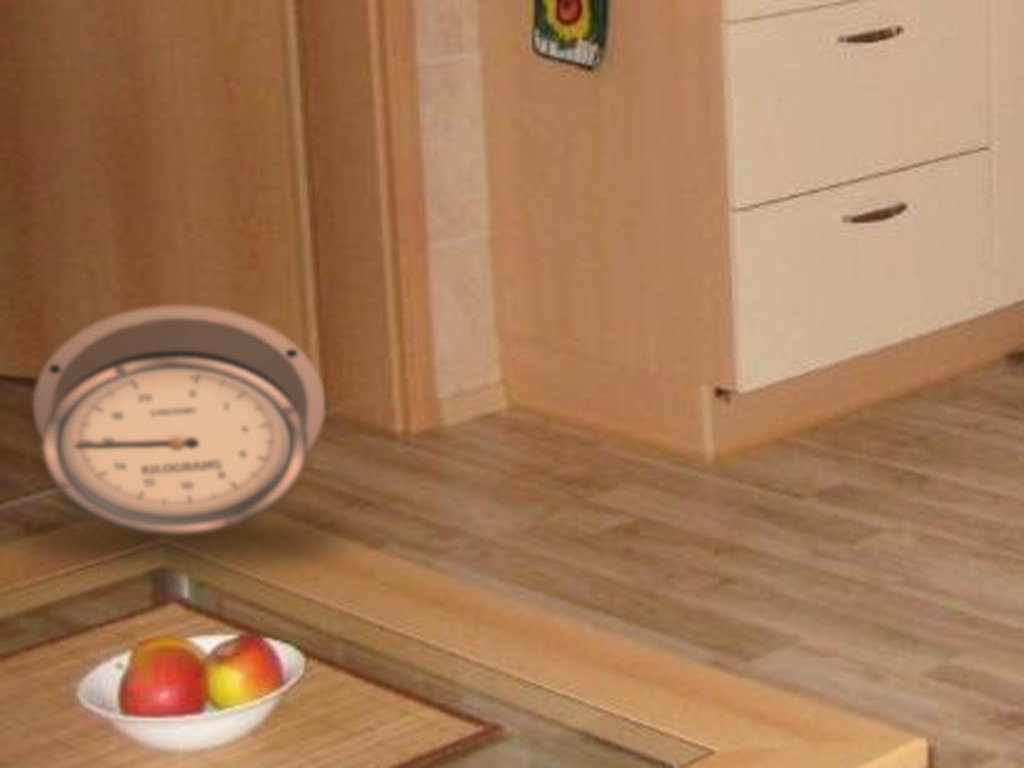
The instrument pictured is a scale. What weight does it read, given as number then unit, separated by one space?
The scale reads 16 kg
